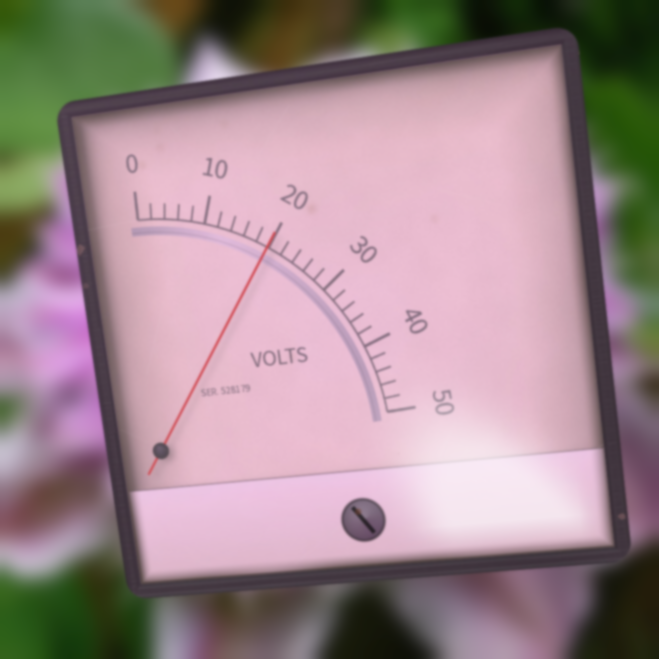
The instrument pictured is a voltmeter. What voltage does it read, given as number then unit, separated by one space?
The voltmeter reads 20 V
